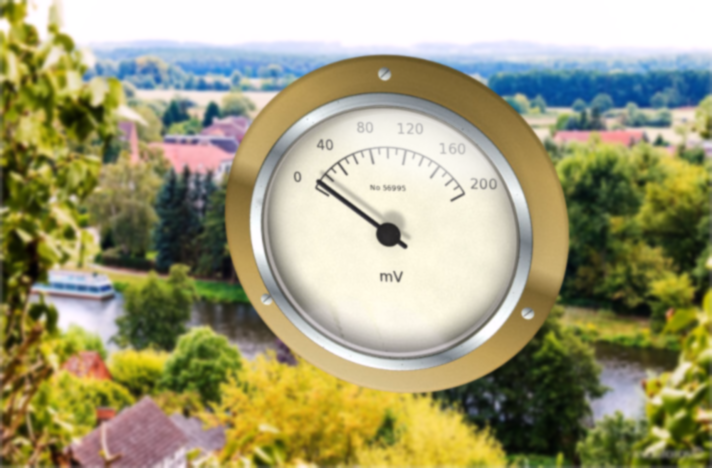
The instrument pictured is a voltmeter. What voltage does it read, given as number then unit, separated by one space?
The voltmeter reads 10 mV
